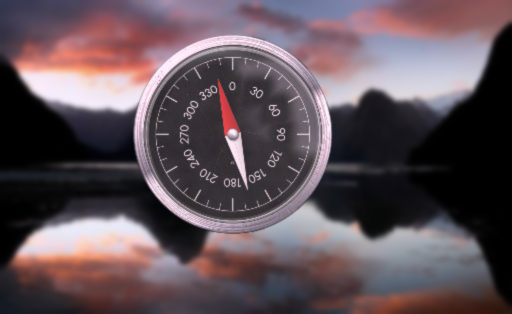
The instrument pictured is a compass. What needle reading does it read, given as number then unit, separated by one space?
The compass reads 345 °
